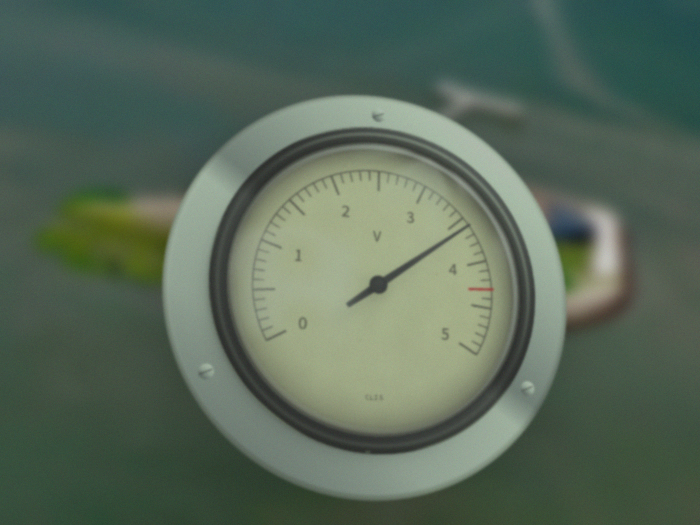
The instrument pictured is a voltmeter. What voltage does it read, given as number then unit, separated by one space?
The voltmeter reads 3.6 V
